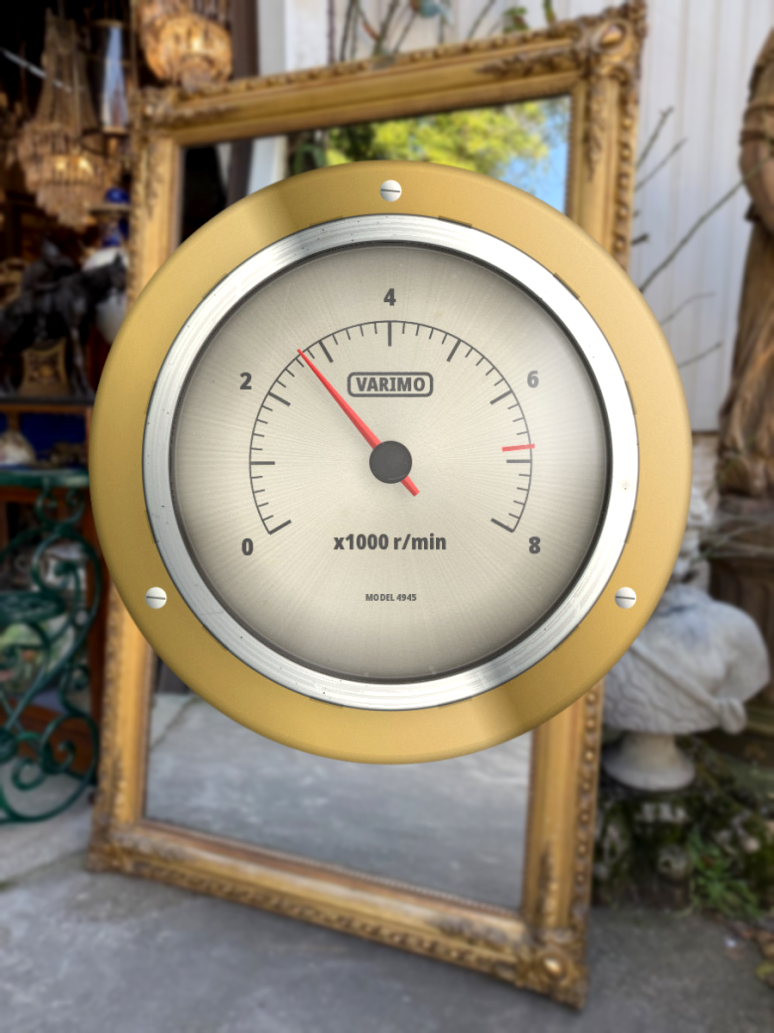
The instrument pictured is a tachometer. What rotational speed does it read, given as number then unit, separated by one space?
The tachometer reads 2700 rpm
